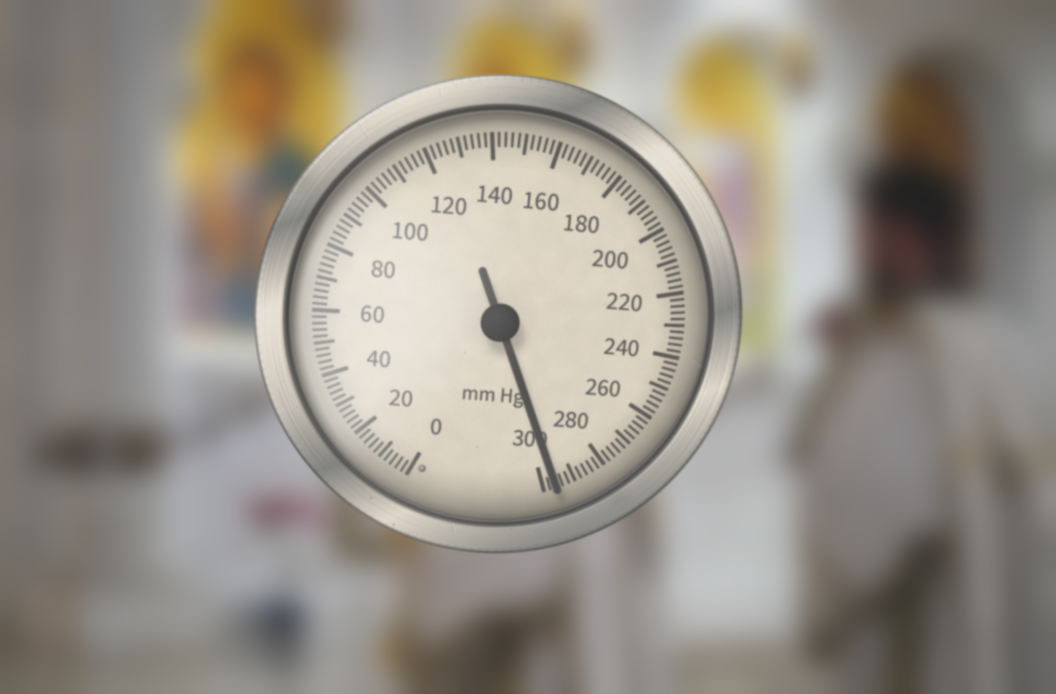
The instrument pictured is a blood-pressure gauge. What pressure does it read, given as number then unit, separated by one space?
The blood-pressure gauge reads 296 mmHg
